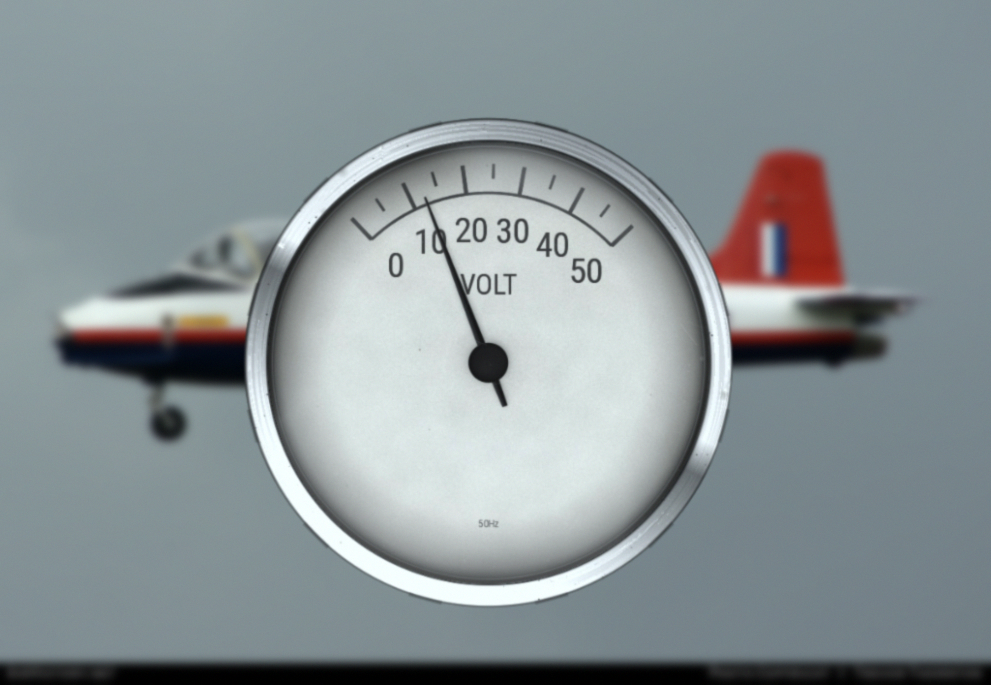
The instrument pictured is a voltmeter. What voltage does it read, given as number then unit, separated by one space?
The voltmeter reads 12.5 V
